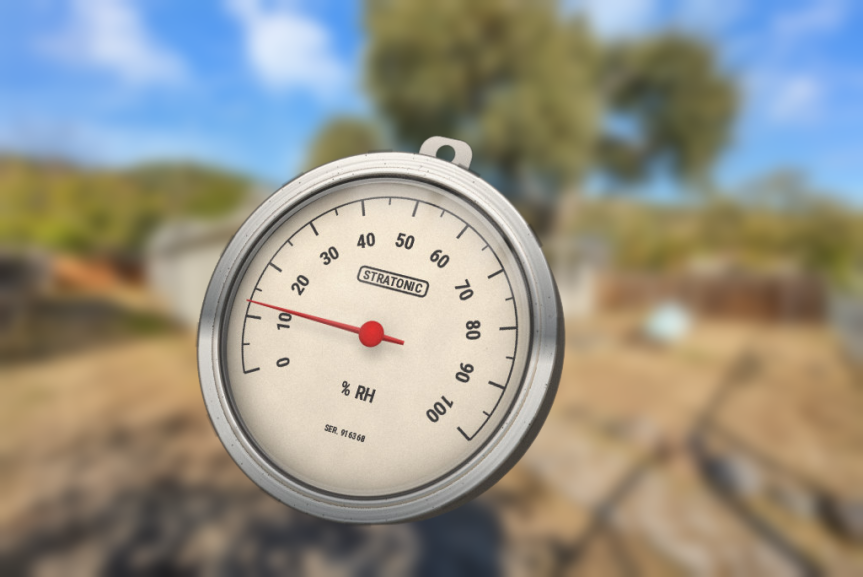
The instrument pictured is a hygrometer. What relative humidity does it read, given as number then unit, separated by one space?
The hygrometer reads 12.5 %
